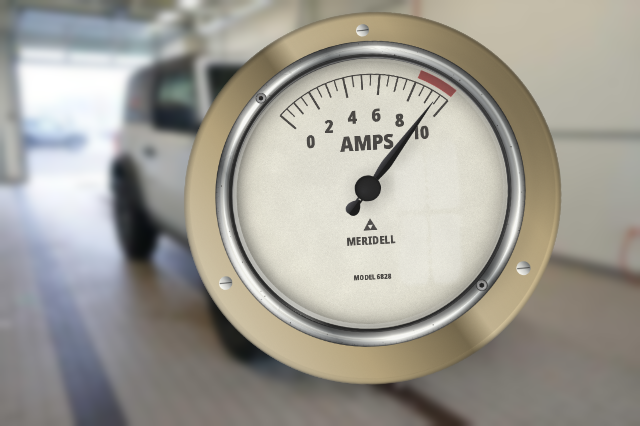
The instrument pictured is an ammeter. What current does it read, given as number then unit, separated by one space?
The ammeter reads 9.5 A
